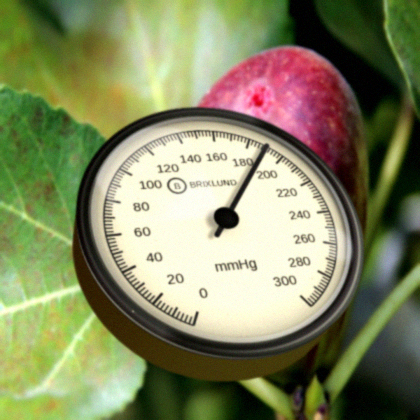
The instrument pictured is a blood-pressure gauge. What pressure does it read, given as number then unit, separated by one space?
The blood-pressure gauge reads 190 mmHg
